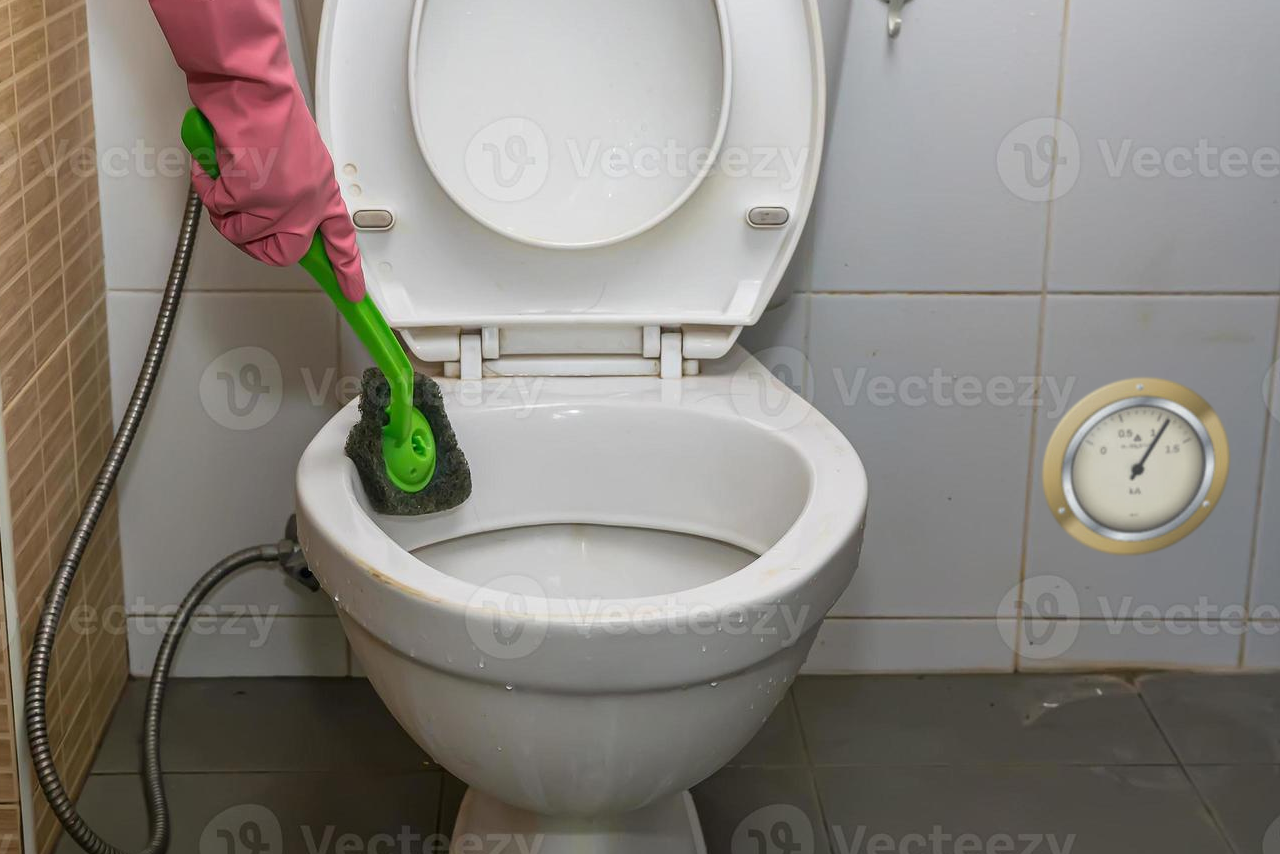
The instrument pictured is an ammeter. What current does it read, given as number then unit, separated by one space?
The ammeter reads 1.1 kA
